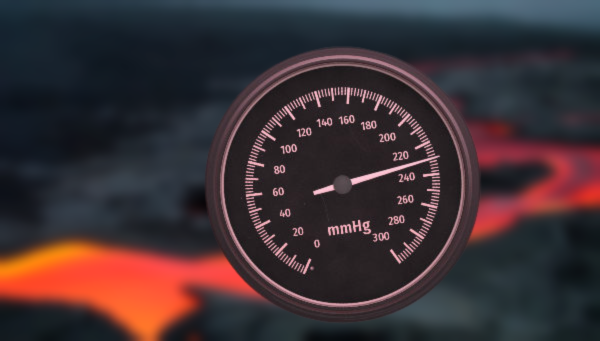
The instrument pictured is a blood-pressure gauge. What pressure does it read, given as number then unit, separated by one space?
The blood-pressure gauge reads 230 mmHg
